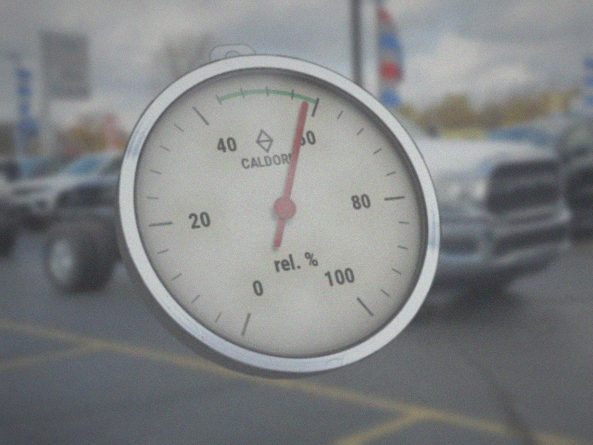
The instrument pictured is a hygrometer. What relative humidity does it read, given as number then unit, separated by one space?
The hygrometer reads 58 %
